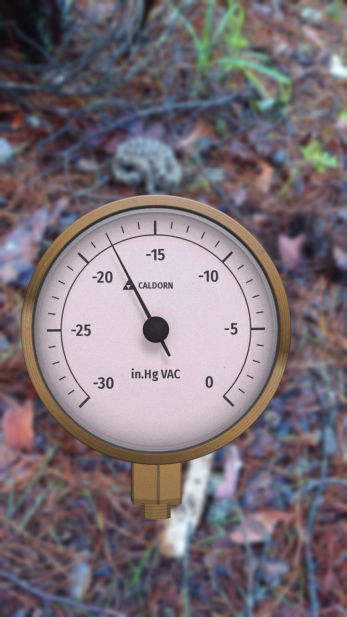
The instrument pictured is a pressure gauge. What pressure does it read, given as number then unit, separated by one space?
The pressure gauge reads -18 inHg
